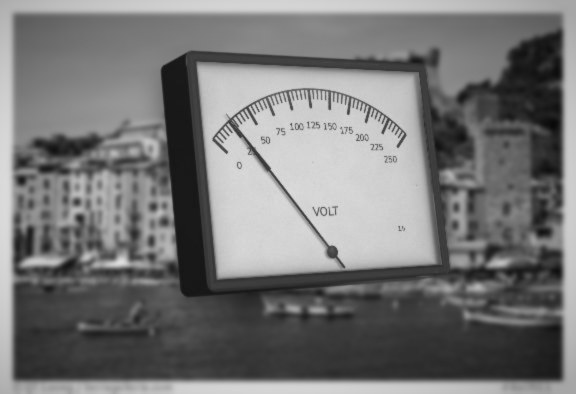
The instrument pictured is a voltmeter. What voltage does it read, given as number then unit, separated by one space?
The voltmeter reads 25 V
